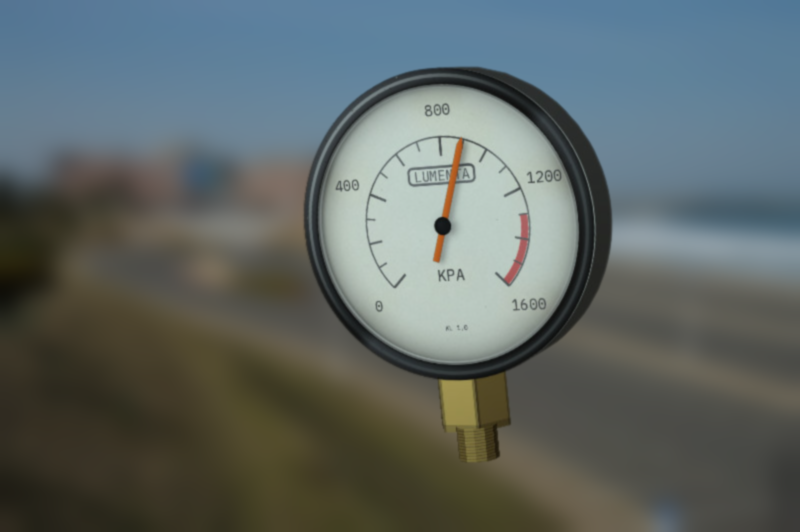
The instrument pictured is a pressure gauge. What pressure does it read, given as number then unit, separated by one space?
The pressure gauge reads 900 kPa
